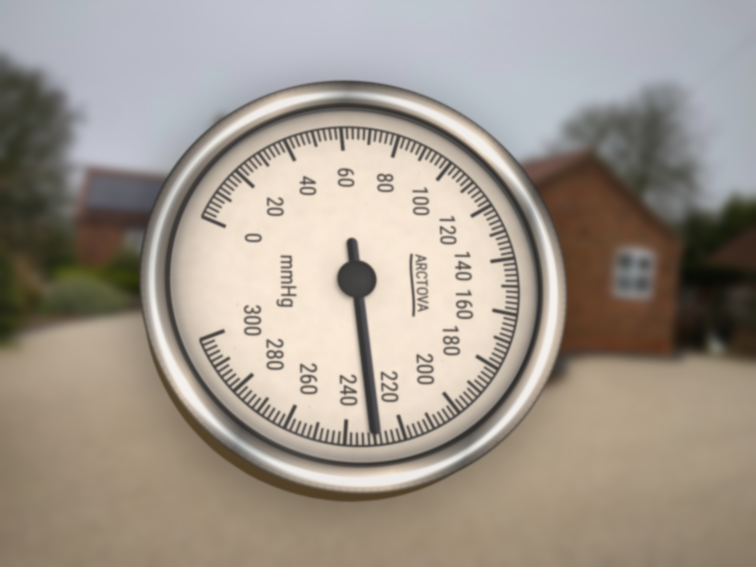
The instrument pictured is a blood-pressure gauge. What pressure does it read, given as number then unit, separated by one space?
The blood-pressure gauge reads 230 mmHg
